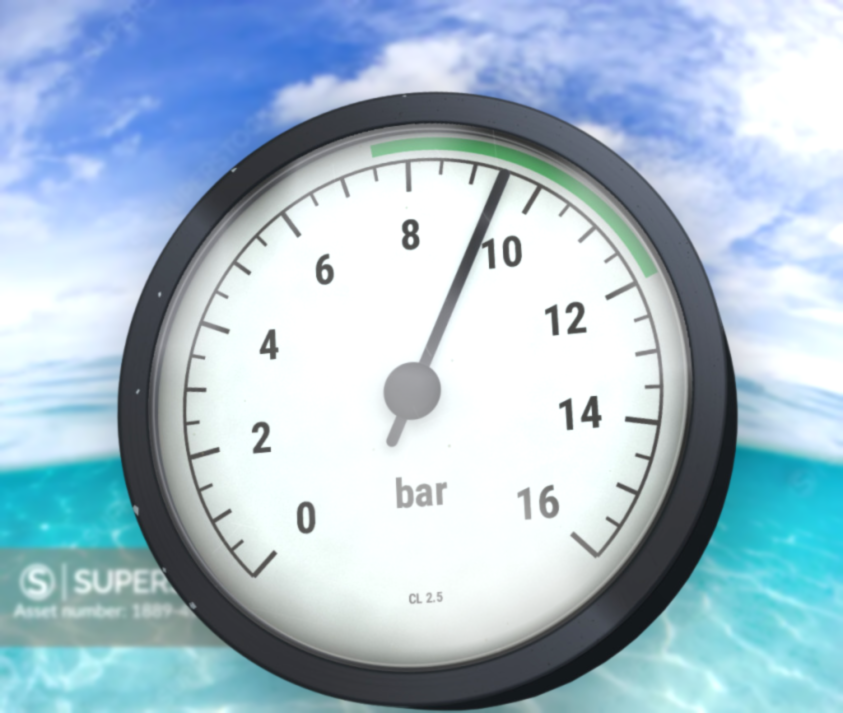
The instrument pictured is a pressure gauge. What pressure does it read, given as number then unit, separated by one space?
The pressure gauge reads 9.5 bar
